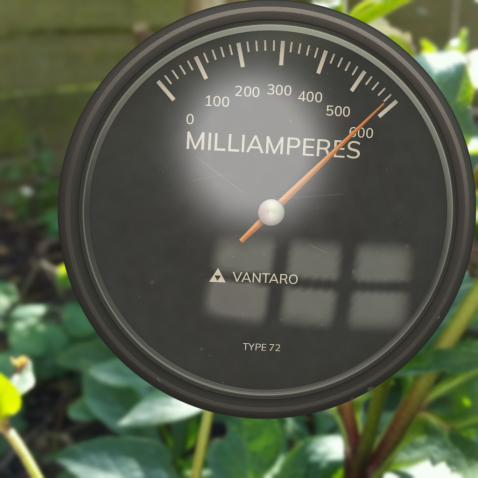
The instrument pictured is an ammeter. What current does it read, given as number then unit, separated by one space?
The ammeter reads 580 mA
